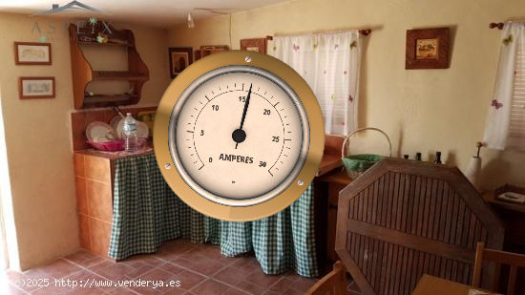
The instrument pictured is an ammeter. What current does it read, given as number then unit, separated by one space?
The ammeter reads 16 A
